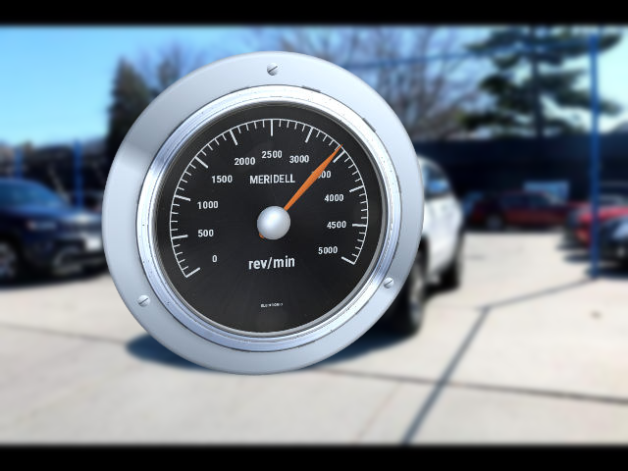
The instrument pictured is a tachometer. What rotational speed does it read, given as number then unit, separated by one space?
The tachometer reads 3400 rpm
